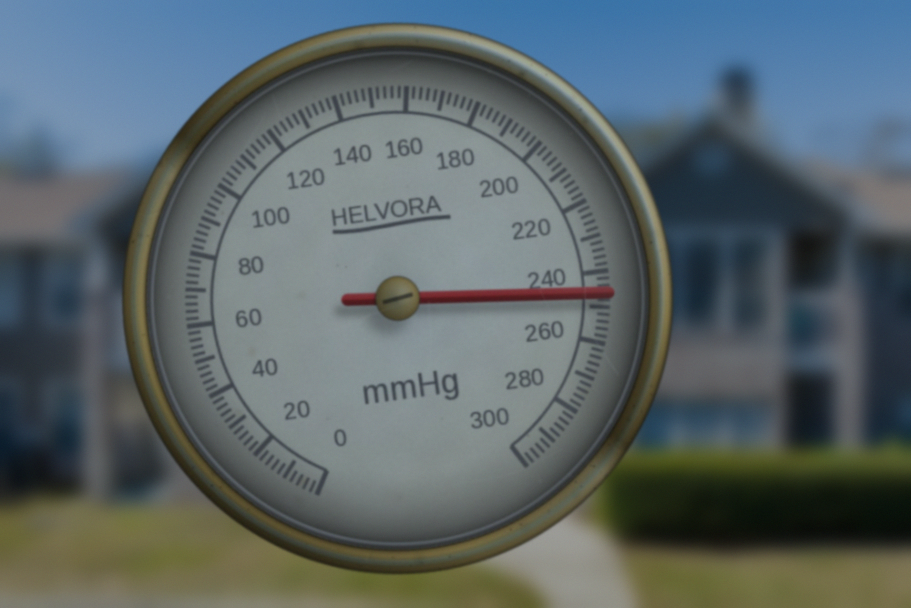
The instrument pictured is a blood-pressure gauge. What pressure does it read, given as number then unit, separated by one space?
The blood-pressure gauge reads 246 mmHg
